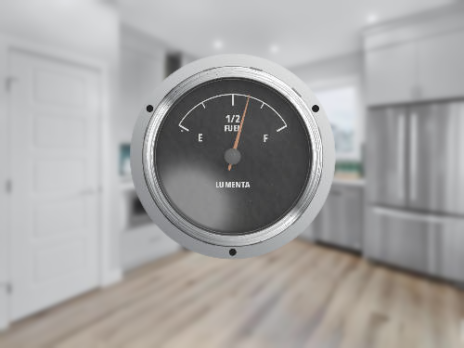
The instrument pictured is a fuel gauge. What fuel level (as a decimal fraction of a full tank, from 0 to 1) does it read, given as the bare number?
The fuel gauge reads 0.625
